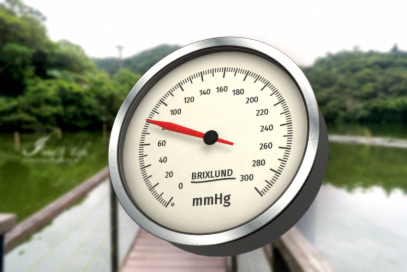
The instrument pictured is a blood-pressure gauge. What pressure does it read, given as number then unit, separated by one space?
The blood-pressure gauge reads 80 mmHg
